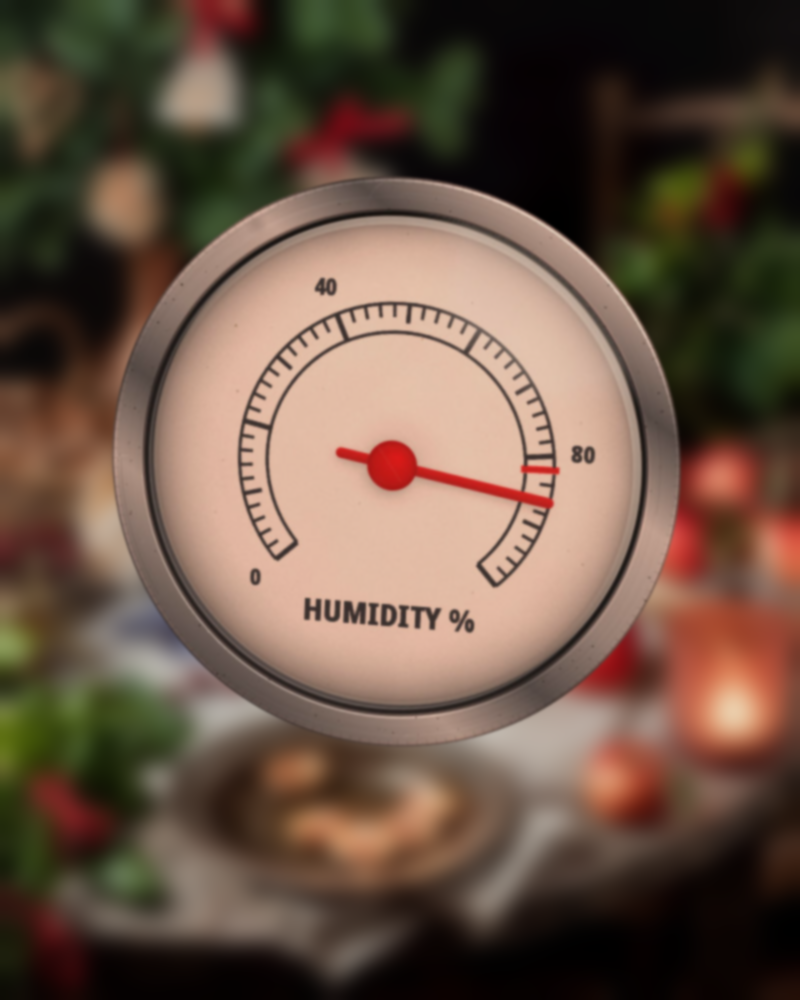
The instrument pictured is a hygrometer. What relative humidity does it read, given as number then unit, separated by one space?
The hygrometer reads 86 %
